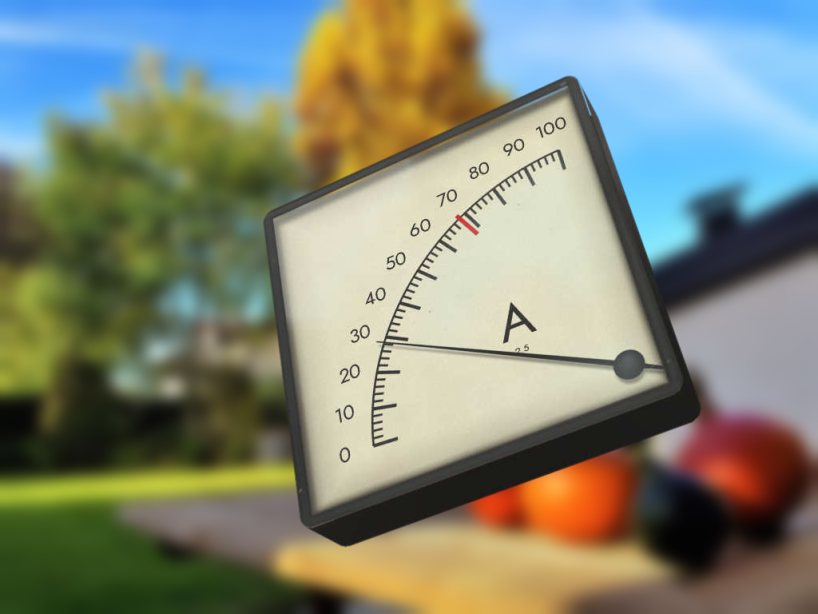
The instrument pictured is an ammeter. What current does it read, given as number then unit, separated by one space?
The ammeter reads 28 A
